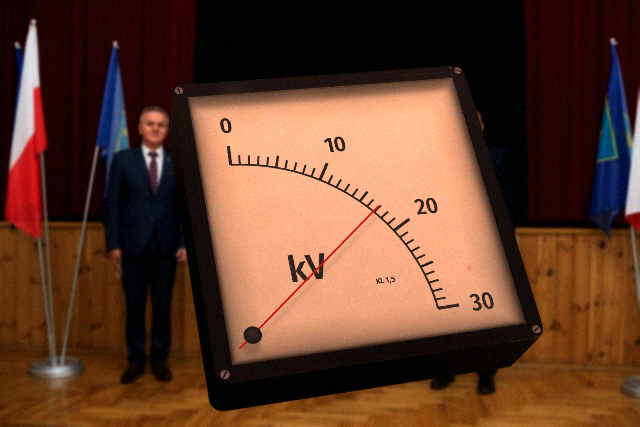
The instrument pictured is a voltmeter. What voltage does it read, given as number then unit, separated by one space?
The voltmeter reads 17 kV
